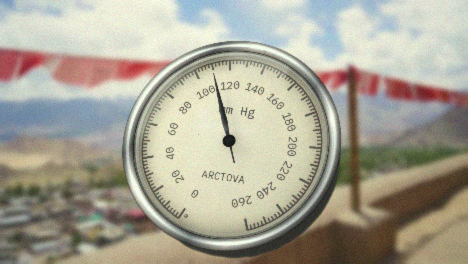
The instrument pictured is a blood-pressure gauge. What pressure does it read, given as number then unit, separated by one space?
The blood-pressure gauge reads 110 mmHg
